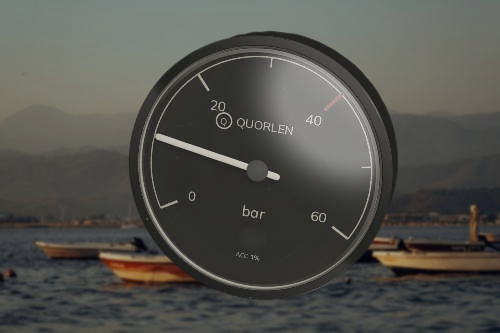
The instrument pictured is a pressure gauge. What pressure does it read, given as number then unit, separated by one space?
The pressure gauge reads 10 bar
